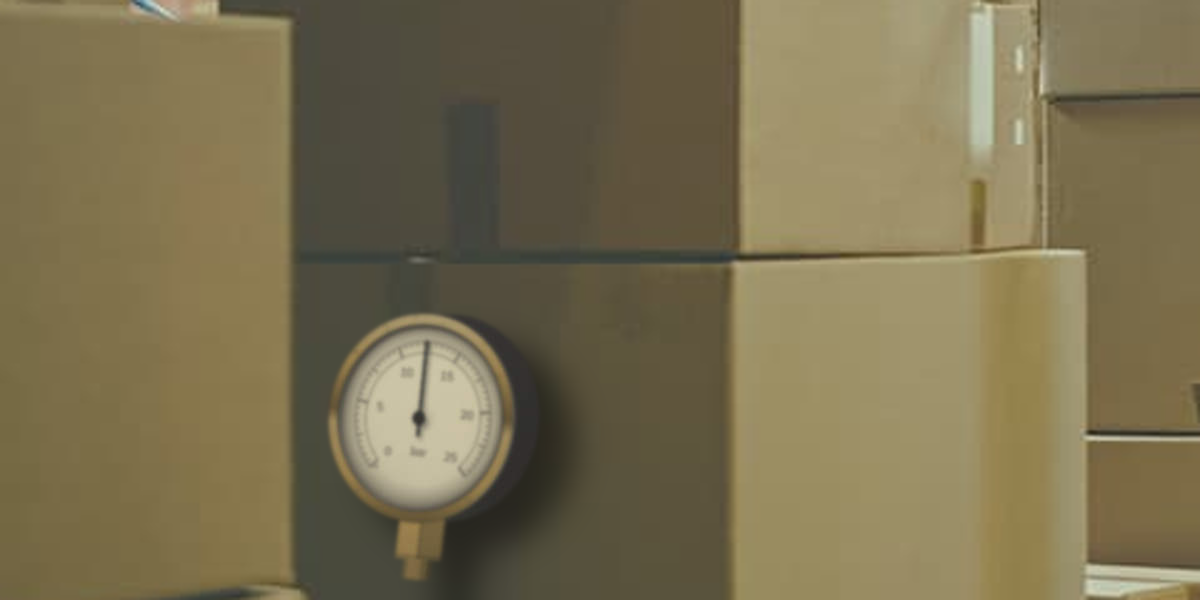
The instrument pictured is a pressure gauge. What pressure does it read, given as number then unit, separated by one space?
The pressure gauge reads 12.5 bar
